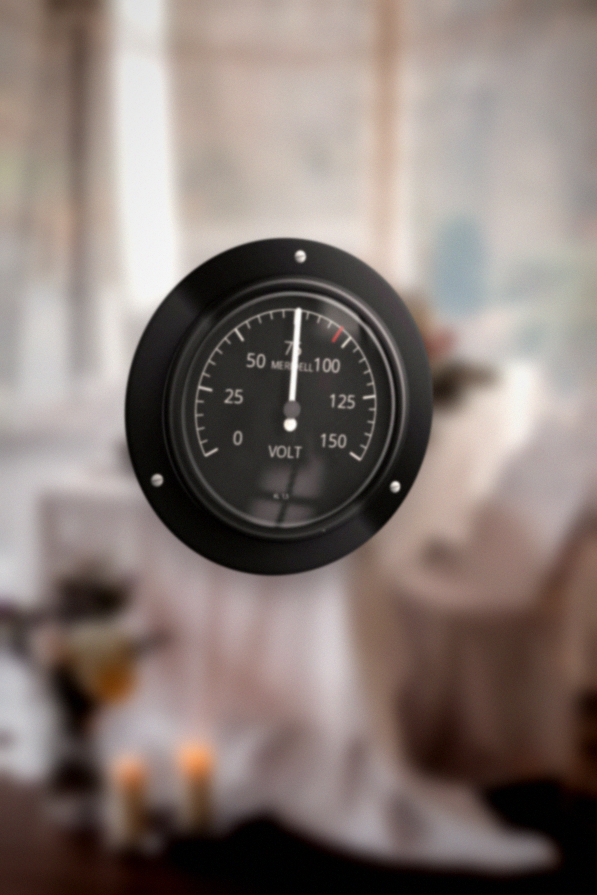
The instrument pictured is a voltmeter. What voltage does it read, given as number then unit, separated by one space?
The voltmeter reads 75 V
